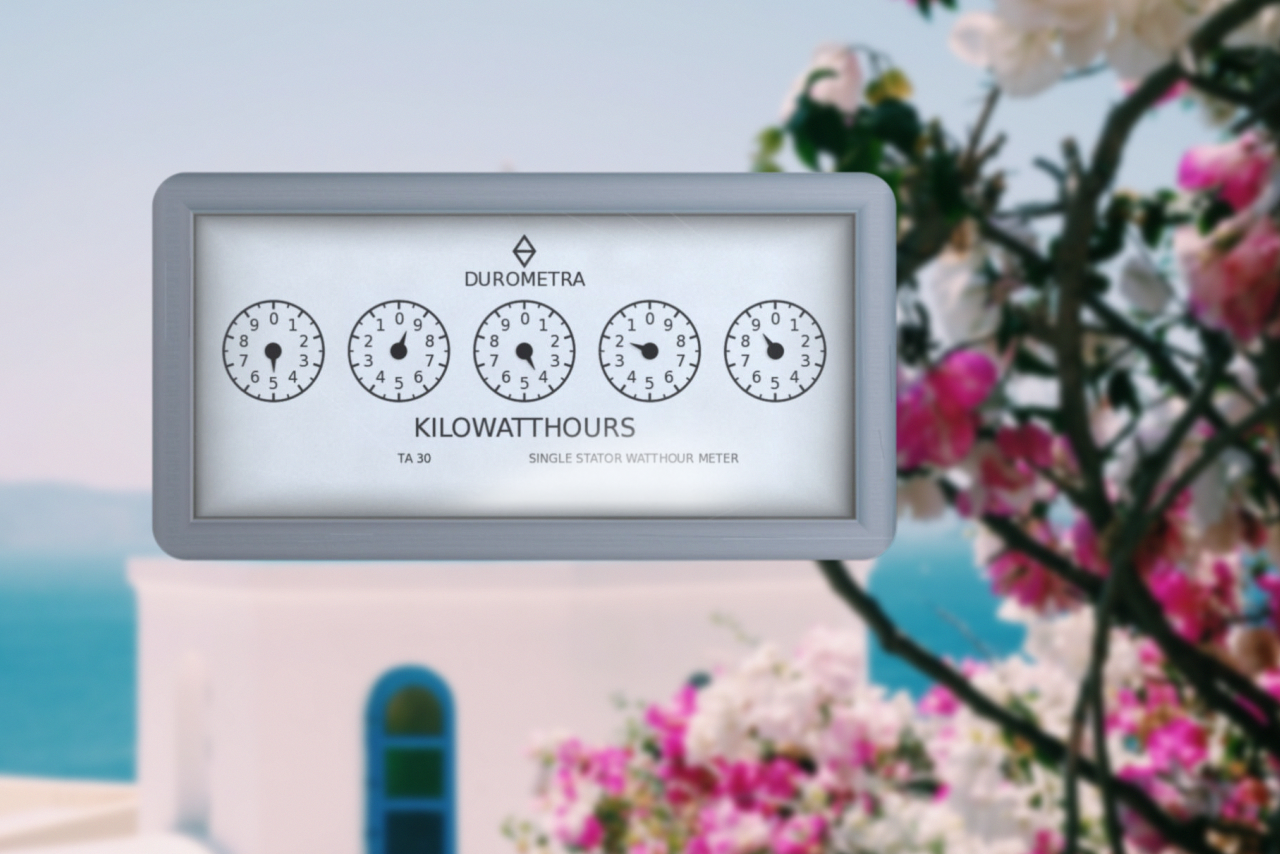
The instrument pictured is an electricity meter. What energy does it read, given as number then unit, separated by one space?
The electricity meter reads 49419 kWh
